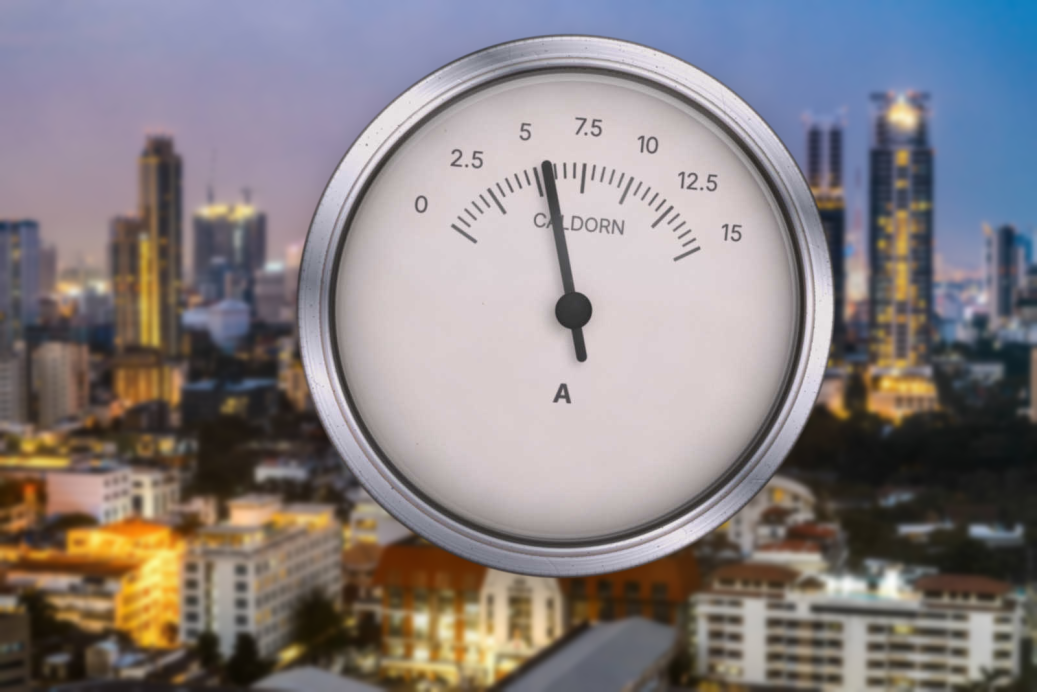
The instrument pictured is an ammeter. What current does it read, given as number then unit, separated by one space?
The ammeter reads 5.5 A
